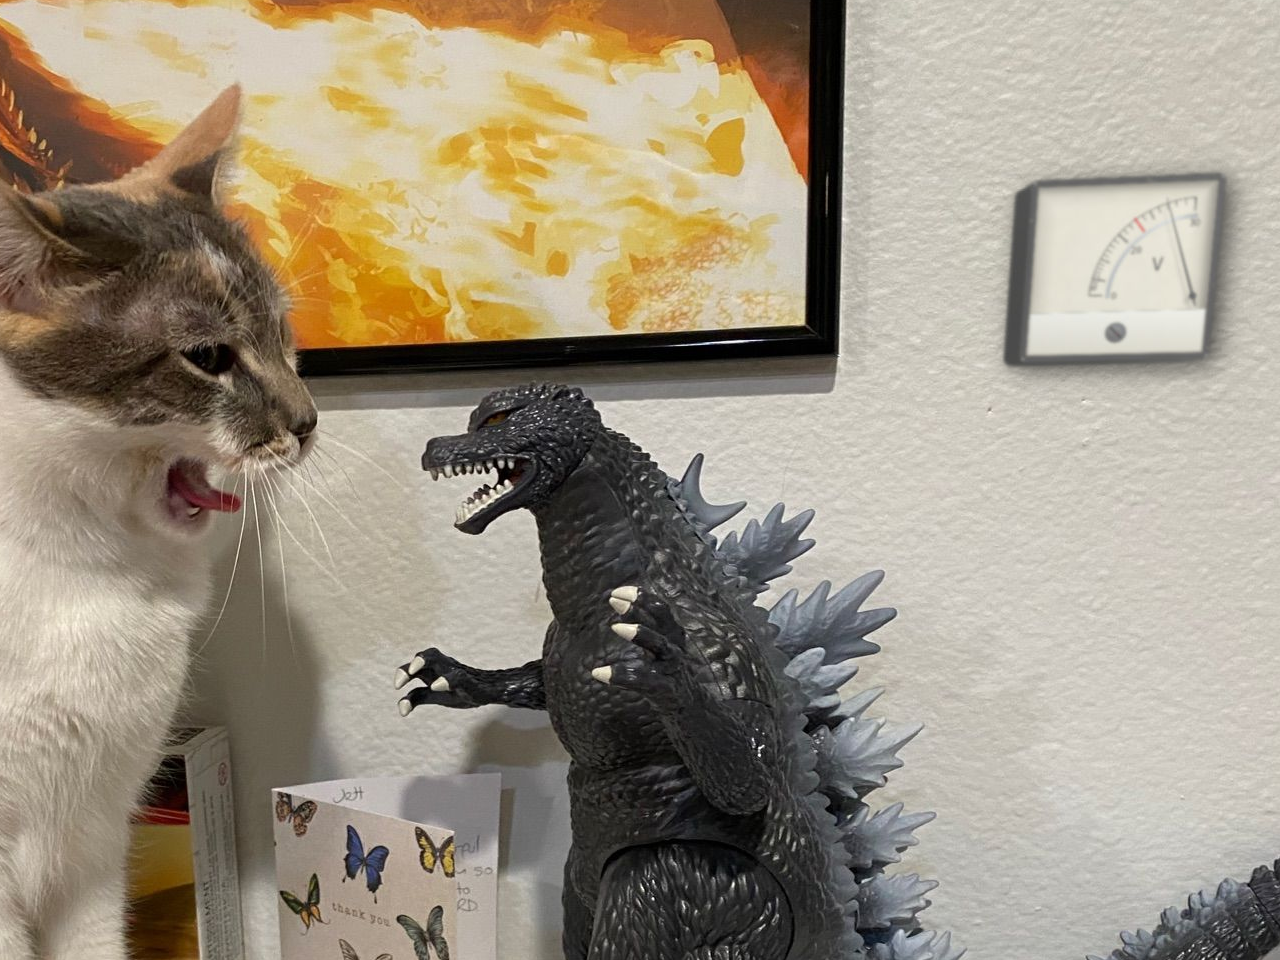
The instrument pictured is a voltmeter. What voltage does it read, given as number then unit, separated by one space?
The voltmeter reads 27 V
